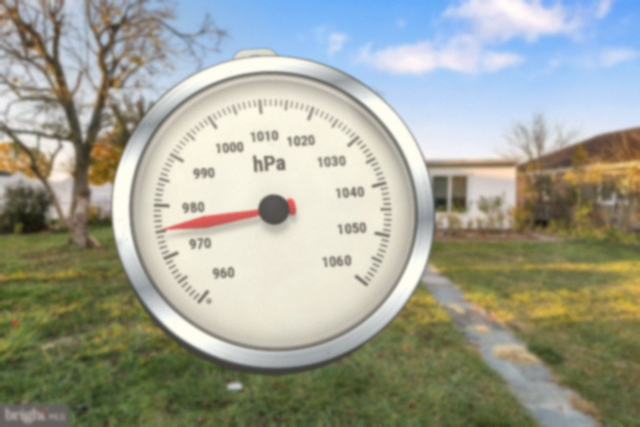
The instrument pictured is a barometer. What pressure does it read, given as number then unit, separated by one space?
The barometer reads 975 hPa
